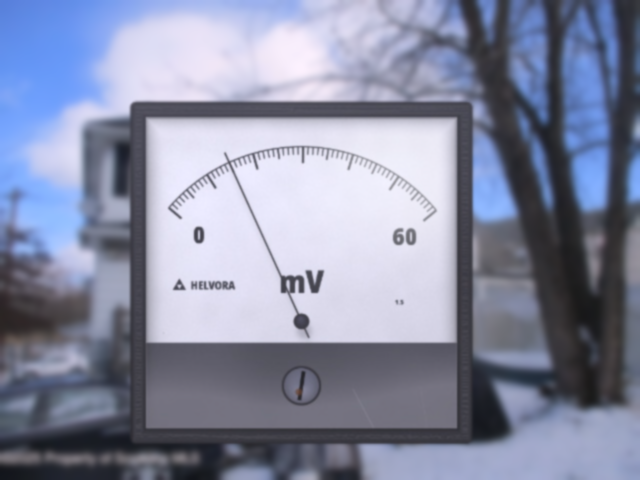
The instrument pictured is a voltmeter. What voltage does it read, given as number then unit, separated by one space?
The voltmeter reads 15 mV
